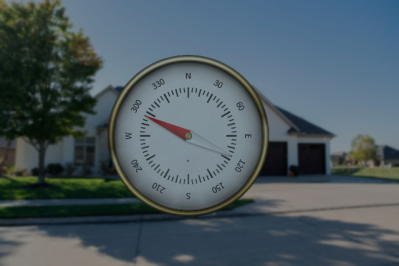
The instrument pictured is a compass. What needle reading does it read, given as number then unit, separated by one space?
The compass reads 295 °
